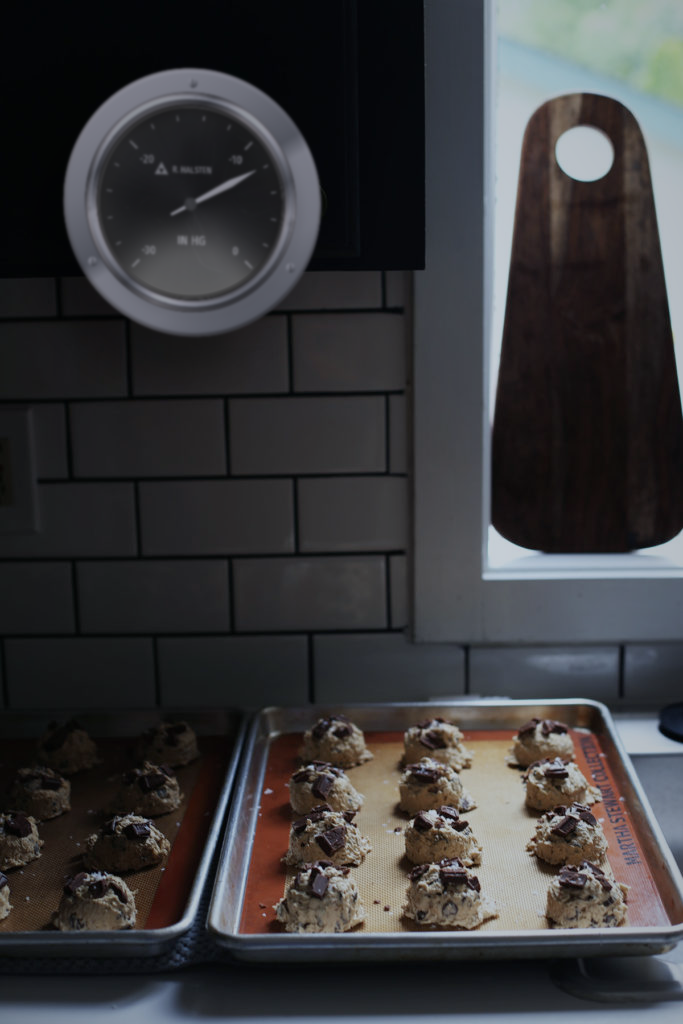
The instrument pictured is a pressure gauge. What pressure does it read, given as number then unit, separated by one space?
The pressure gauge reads -8 inHg
